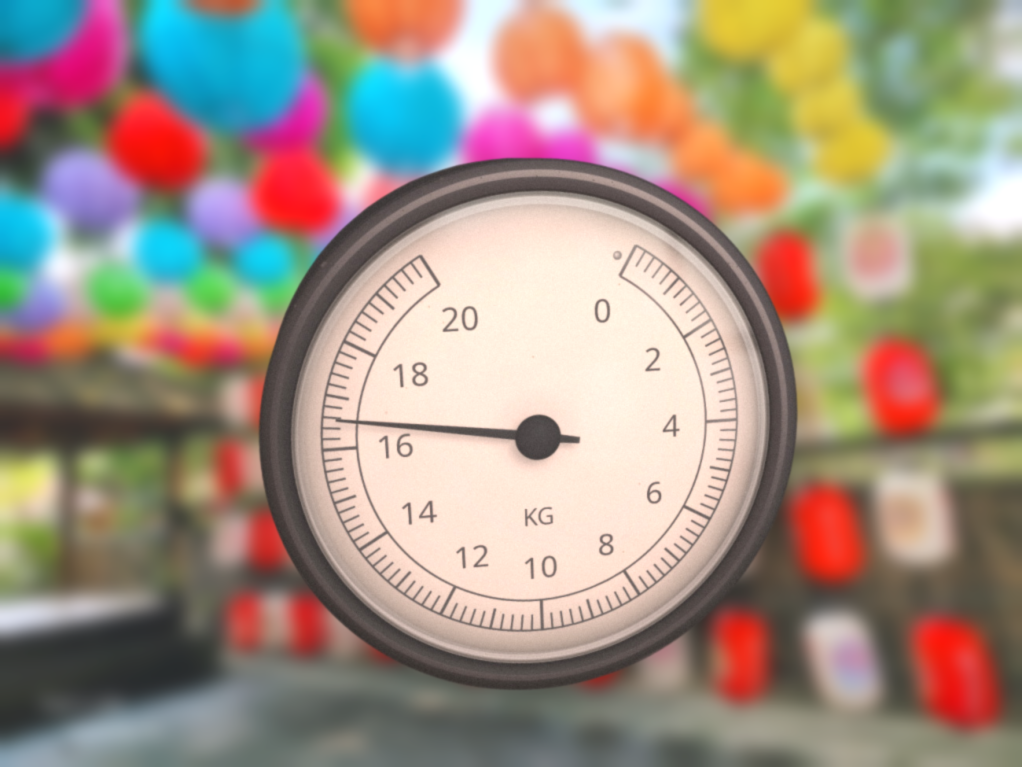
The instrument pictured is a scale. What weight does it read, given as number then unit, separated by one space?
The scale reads 16.6 kg
